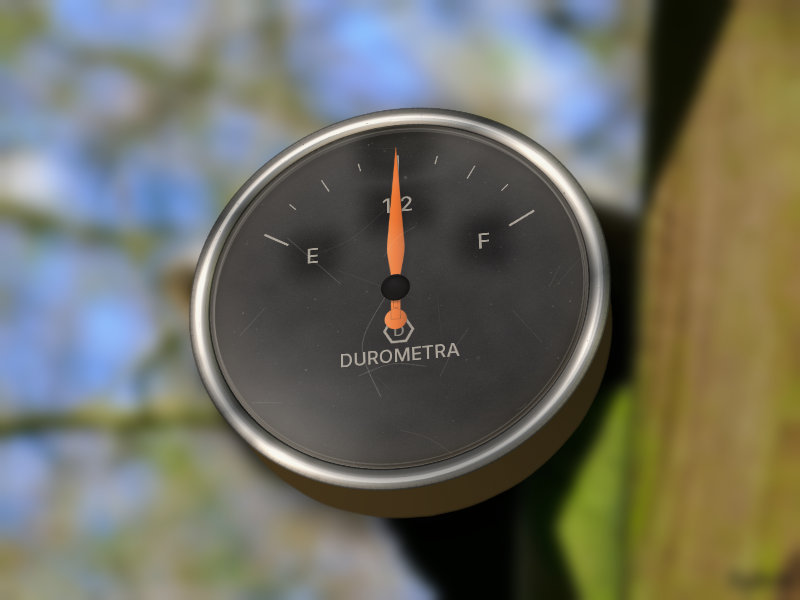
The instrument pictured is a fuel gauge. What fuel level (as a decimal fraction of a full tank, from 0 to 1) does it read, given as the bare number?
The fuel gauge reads 0.5
